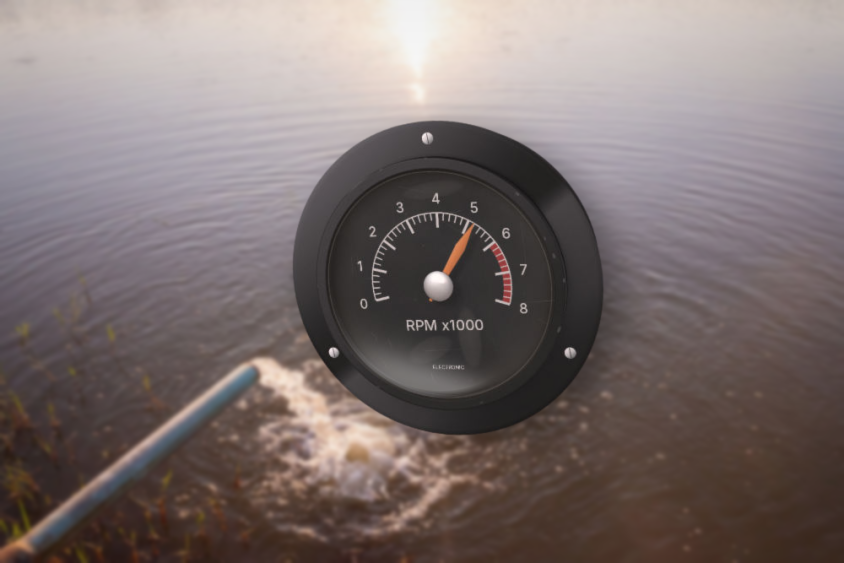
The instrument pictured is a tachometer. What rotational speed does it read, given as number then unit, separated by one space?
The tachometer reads 5200 rpm
